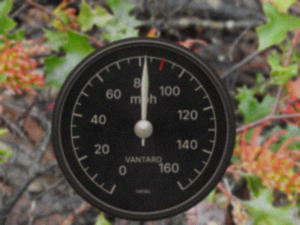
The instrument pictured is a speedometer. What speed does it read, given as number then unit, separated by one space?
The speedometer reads 82.5 mph
